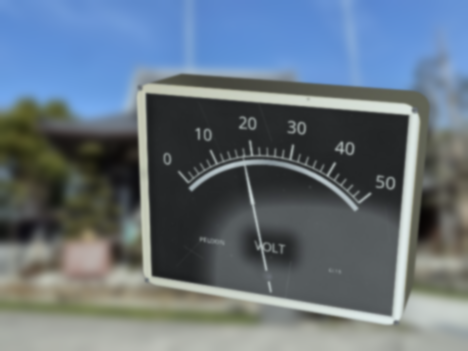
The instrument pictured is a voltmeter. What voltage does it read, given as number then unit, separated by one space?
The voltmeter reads 18 V
